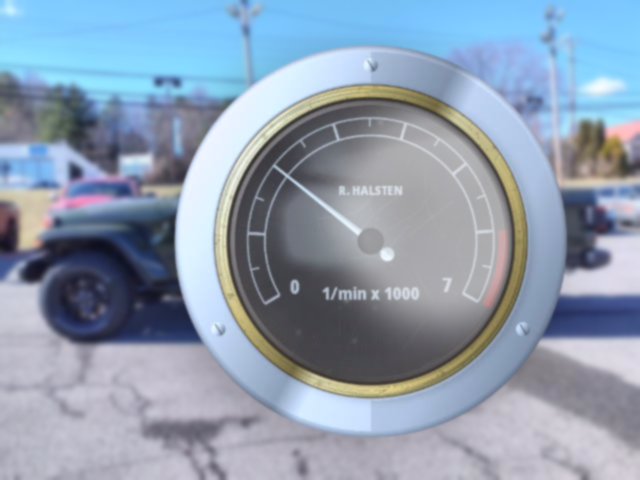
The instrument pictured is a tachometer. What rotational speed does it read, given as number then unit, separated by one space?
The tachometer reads 2000 rpm
